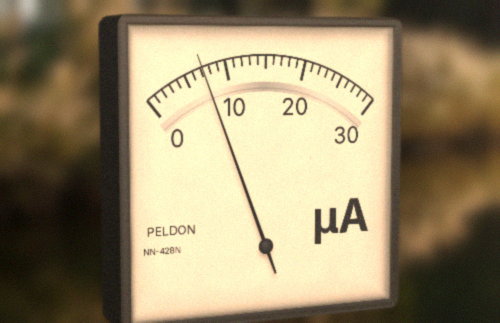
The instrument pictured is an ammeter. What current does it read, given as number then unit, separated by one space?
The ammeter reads 7 µA
